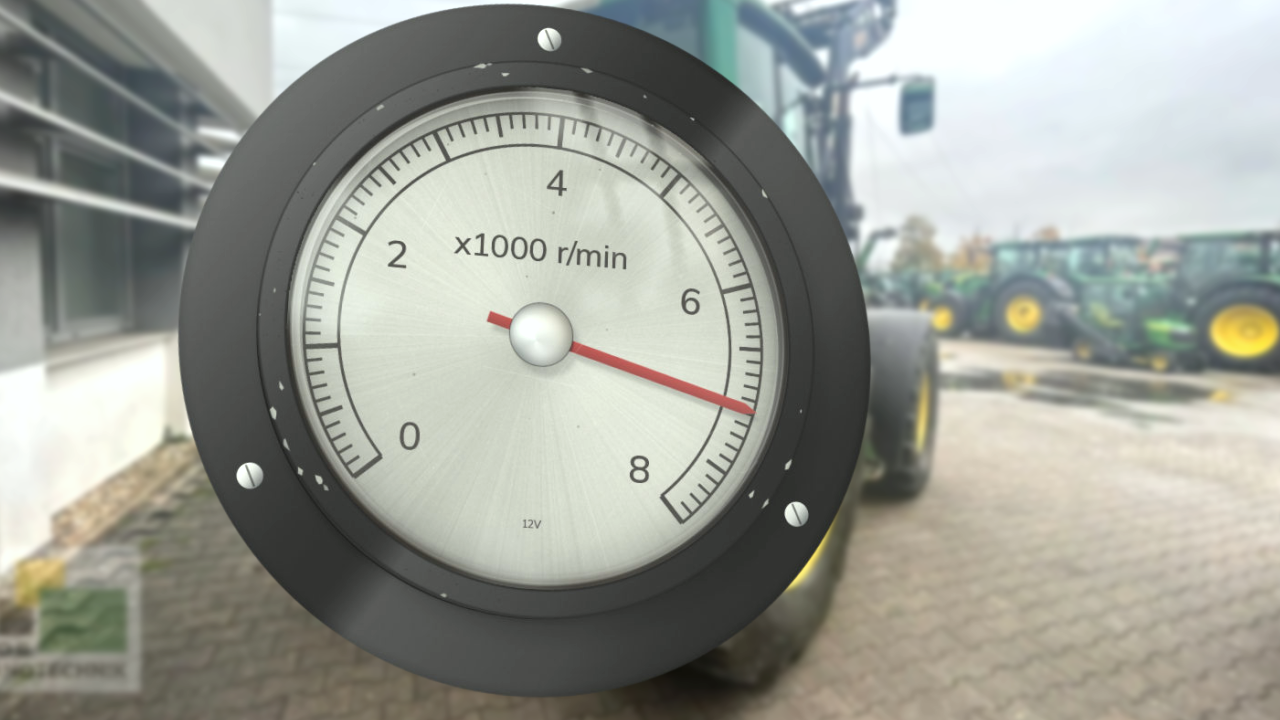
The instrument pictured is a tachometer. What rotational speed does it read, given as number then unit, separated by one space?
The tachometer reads 7000 rpm
